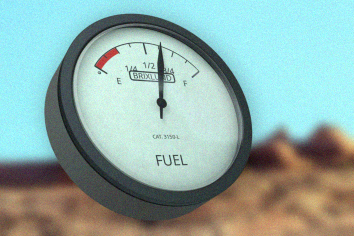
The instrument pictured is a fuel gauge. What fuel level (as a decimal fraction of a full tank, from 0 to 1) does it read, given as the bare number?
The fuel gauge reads 0.625
